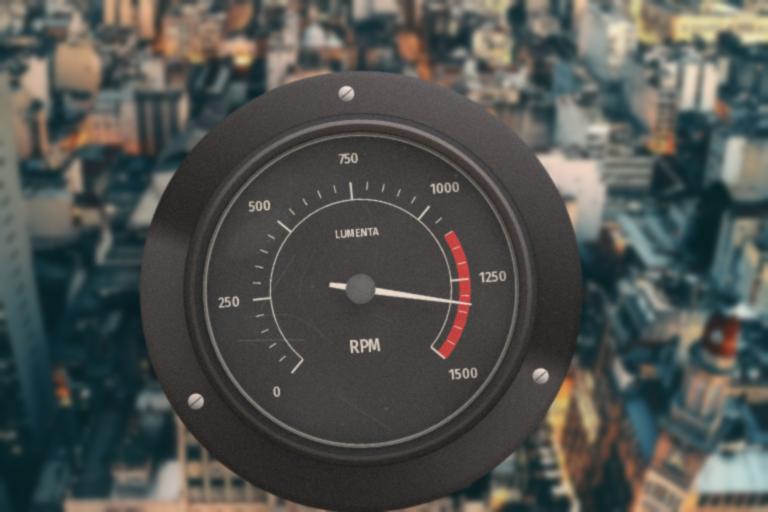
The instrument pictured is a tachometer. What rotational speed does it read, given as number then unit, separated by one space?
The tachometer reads 1325 rpm
